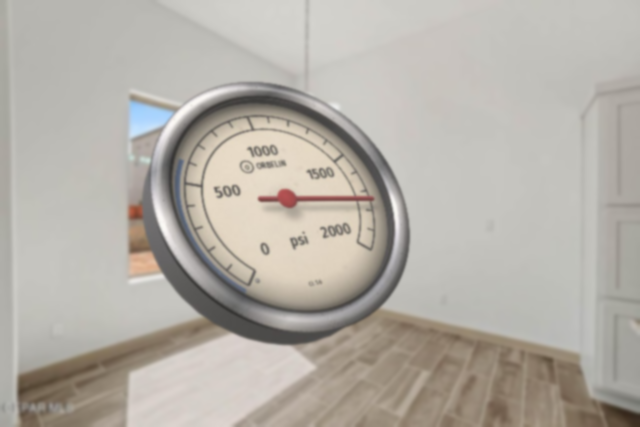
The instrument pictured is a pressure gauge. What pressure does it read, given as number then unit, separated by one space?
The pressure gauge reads 1750 psi
